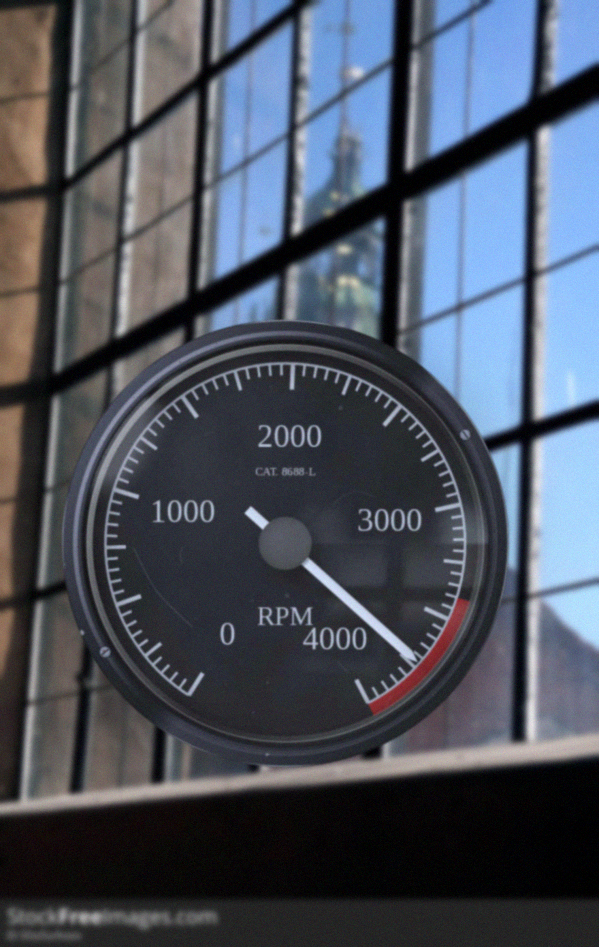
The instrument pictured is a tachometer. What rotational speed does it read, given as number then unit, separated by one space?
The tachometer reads 3725 rpm
